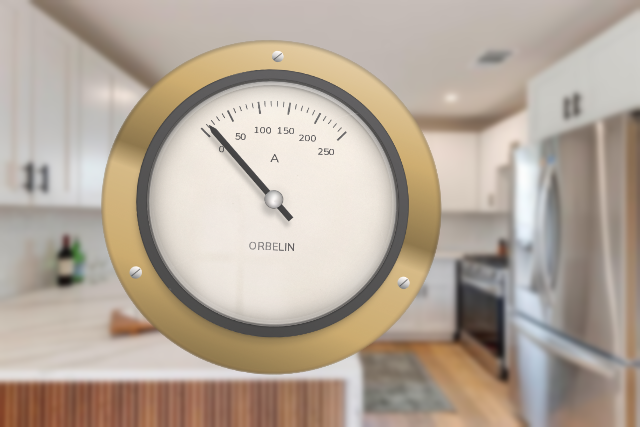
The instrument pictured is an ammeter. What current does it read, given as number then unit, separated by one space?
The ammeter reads 10 A
